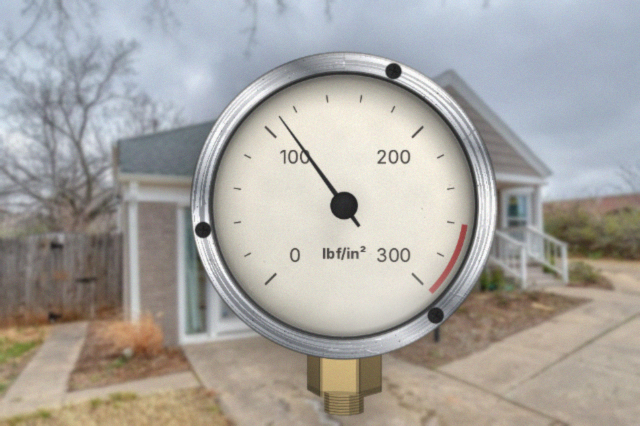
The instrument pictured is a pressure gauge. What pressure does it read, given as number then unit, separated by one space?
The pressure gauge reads 110 psi
